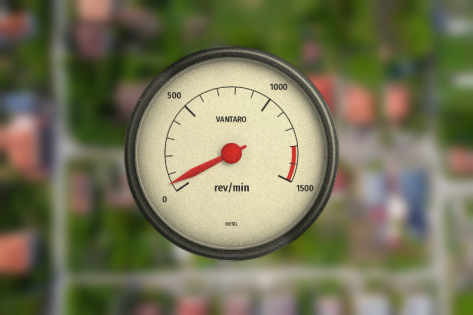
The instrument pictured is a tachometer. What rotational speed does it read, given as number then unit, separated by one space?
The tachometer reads 50 rpm
